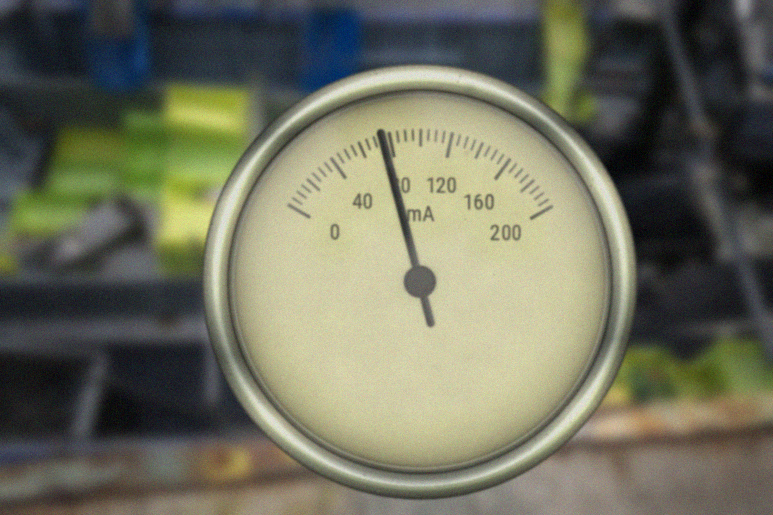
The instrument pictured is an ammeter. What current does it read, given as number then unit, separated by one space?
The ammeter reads 75 mA
